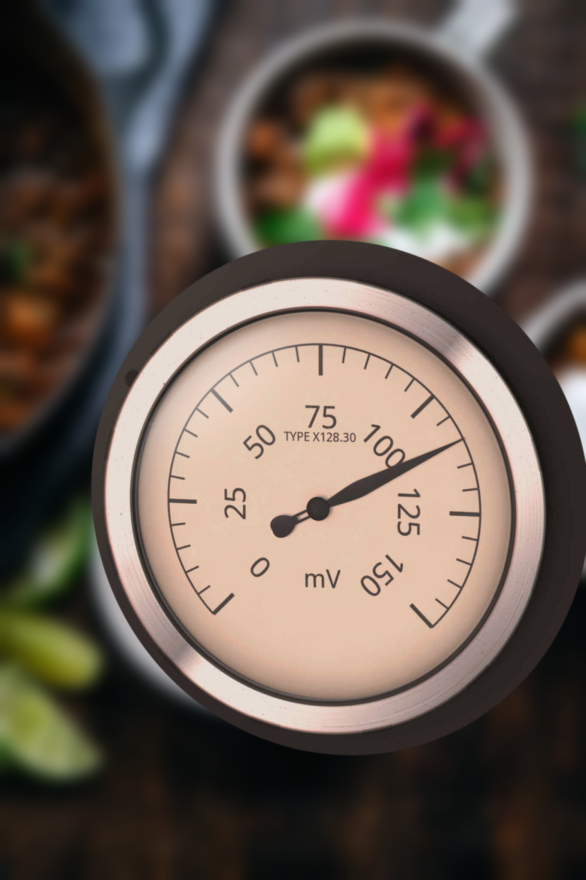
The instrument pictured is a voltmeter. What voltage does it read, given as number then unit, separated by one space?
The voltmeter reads 110 mV
